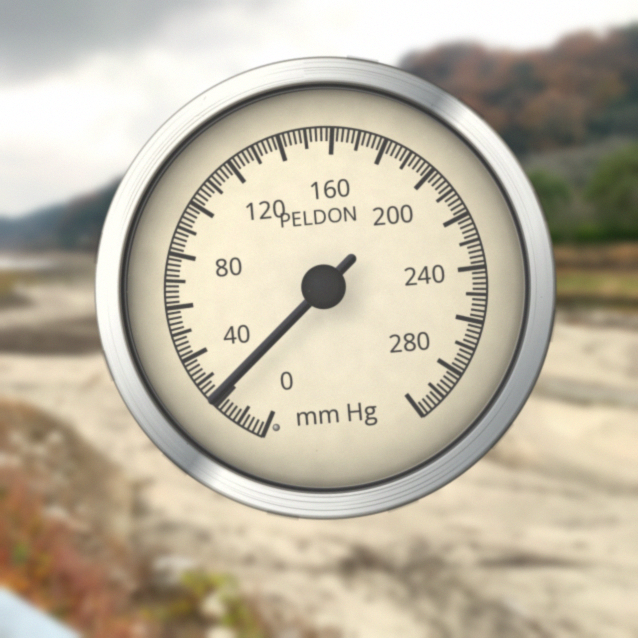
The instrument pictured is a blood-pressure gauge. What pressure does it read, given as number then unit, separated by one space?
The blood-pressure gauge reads 22 mmHg
